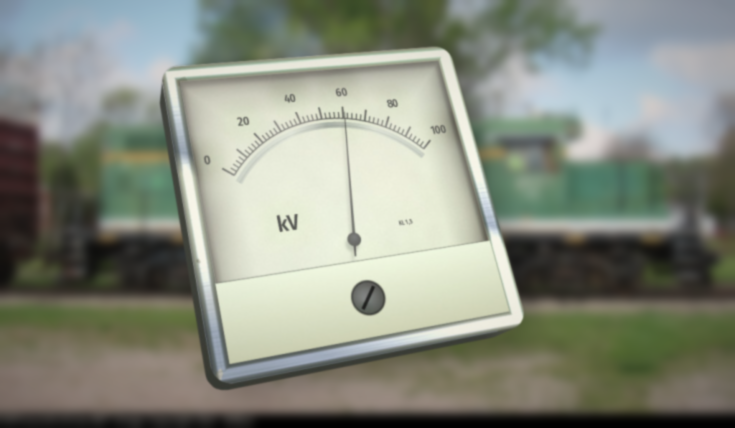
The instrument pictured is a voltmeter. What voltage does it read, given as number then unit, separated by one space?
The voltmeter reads 60 kV
